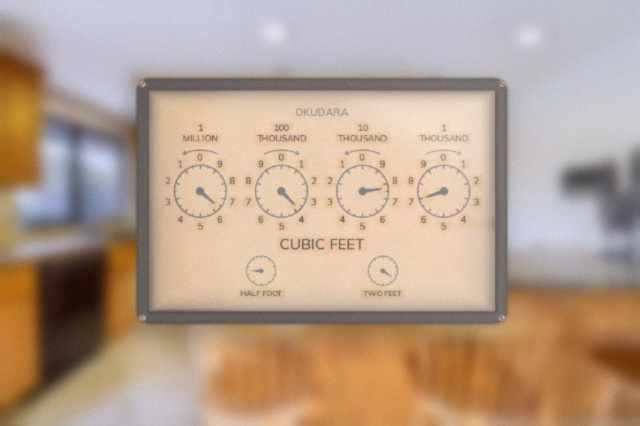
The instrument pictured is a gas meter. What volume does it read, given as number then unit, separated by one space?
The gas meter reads 637700 ft³
